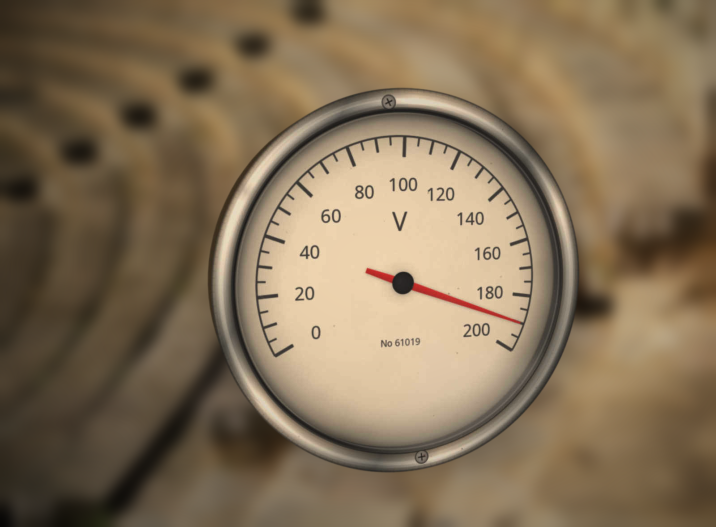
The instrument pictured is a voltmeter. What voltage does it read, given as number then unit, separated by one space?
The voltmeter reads 190 V
